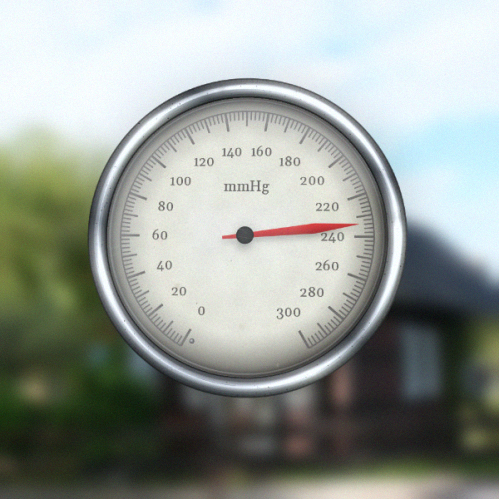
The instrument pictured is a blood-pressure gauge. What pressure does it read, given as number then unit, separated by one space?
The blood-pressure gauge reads 234 mmHg
